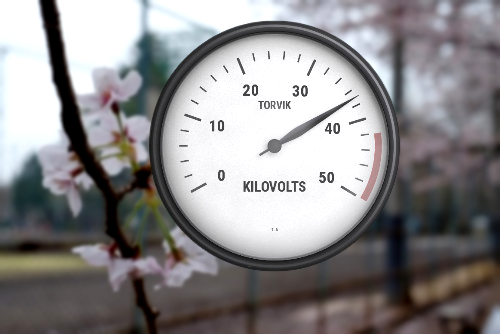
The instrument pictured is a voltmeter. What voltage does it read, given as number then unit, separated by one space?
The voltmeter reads 37 kV
